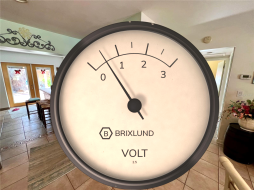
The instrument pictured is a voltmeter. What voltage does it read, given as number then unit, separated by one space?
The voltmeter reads 0.5 V
